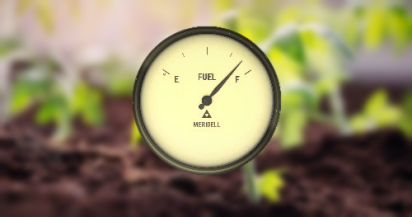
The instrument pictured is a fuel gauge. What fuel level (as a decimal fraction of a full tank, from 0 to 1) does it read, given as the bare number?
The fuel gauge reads 0.875
